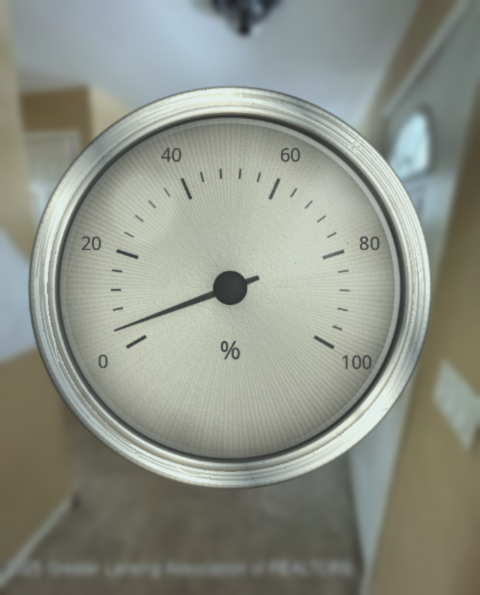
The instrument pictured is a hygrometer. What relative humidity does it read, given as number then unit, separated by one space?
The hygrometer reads 4 %
